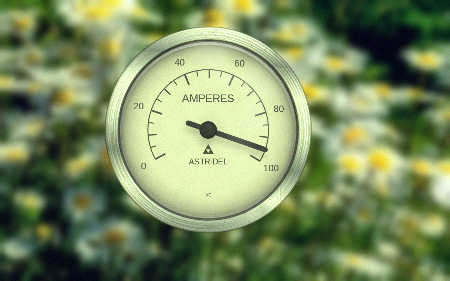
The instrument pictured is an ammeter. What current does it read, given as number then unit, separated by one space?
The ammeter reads 95 A
